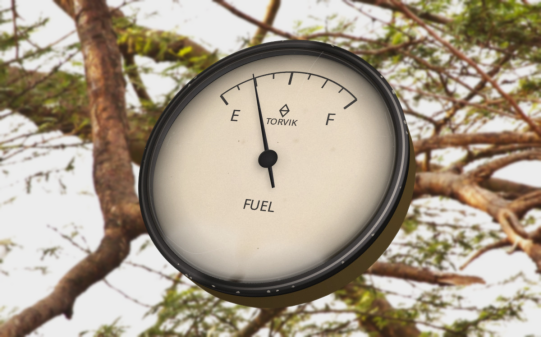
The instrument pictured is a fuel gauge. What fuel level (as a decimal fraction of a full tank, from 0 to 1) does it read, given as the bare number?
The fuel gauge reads 0.25
